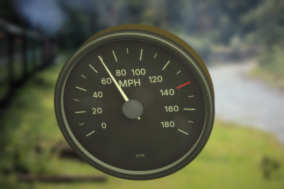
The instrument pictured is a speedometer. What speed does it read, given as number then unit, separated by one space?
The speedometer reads 70 mph
